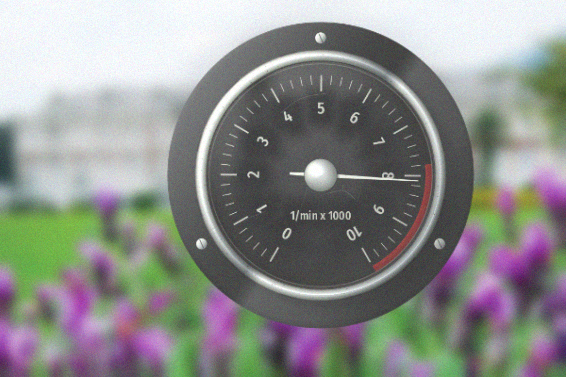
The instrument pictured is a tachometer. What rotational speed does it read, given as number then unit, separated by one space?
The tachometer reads 8100 rpm
